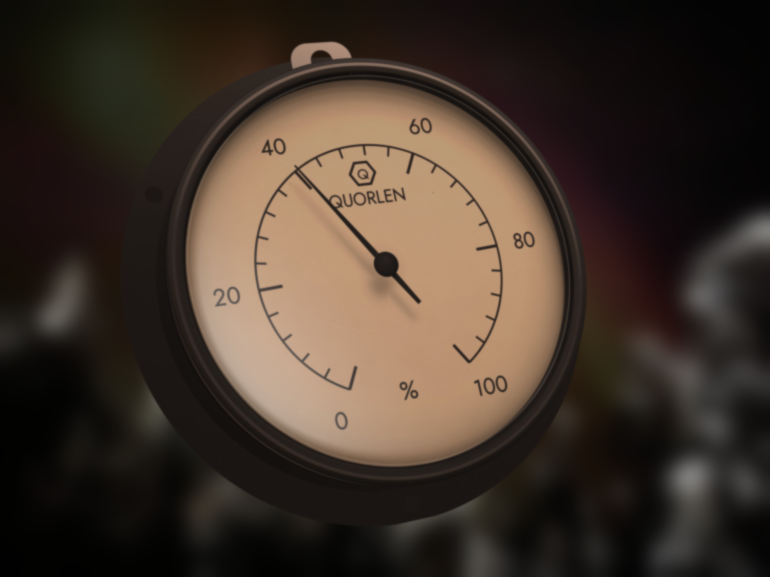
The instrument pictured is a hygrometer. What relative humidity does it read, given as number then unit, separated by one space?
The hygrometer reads 40 %
